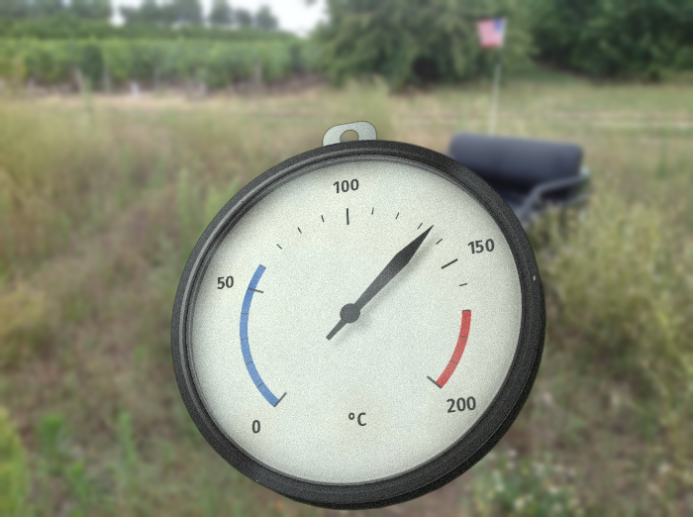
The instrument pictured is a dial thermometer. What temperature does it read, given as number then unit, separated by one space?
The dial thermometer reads 135 °C
